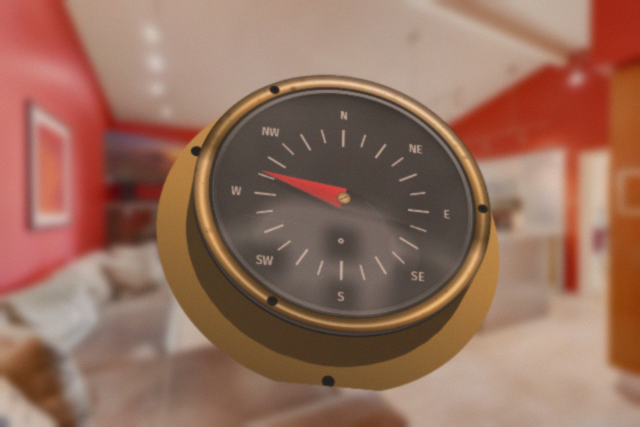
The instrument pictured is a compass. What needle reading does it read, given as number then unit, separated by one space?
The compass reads 285 °
